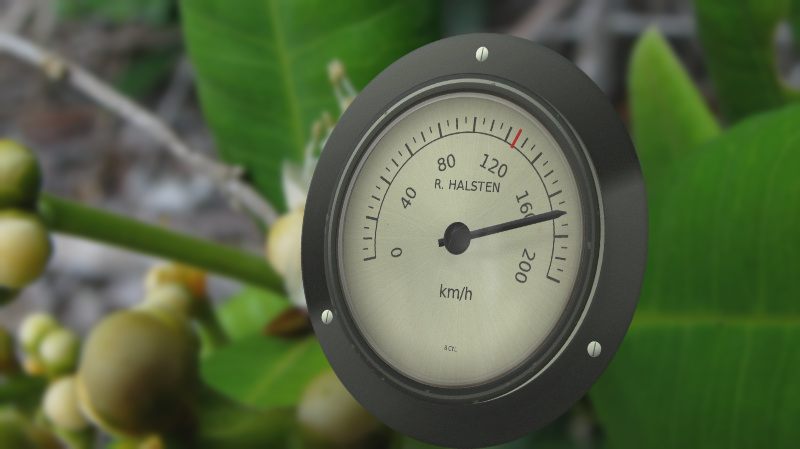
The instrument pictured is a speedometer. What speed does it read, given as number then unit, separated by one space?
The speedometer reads 170 km/h
